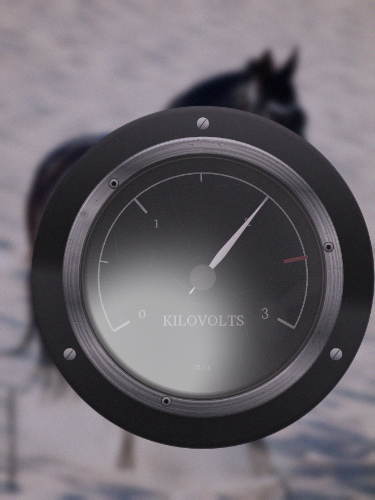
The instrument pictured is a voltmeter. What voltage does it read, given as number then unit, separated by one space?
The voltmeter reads 2 kV
